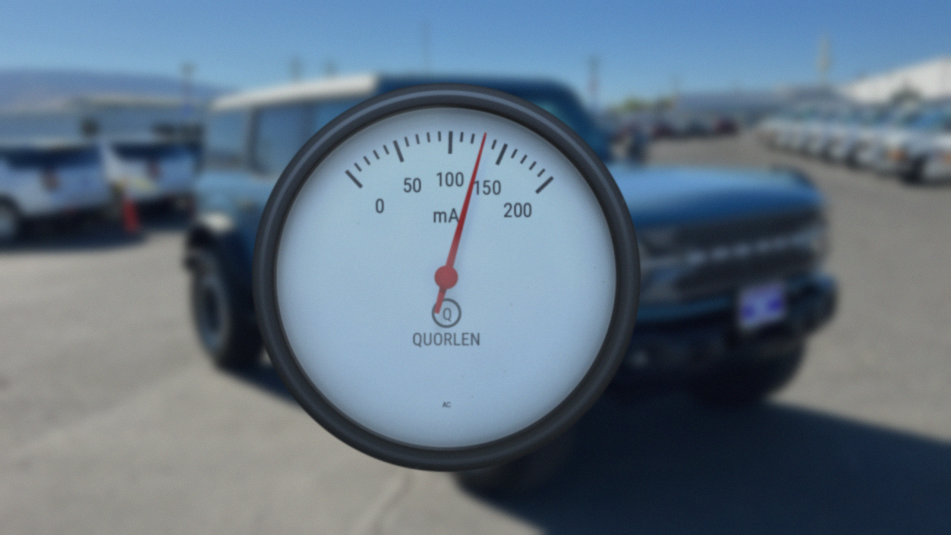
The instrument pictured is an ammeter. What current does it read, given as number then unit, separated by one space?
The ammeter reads 130 mA
